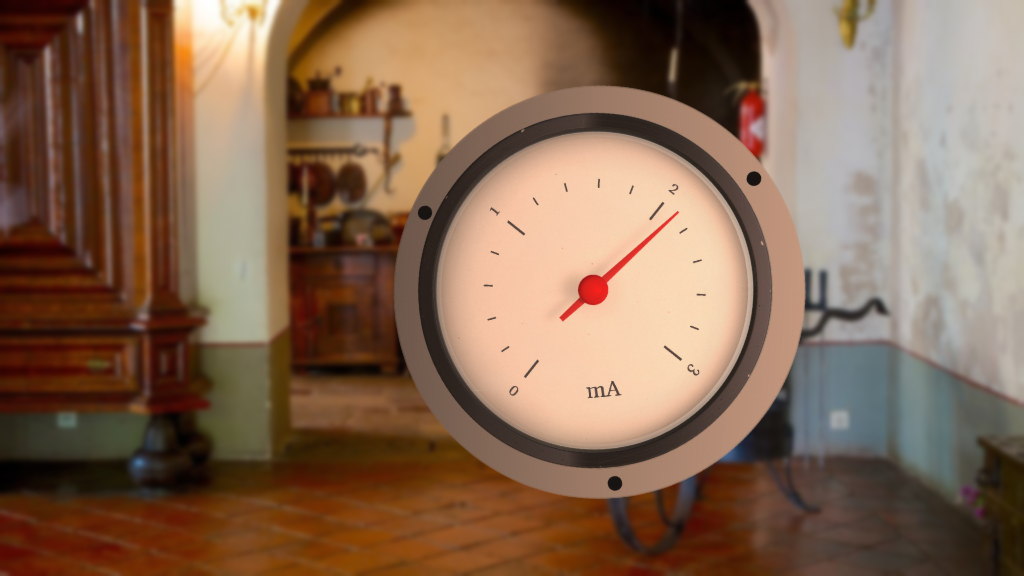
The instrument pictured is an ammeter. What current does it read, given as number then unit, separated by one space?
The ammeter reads 2.1 mA
